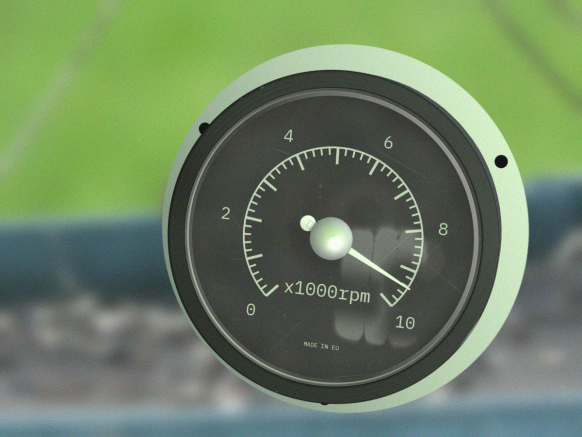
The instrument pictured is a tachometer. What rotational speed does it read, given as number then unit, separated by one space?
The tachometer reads 9400 rpm
